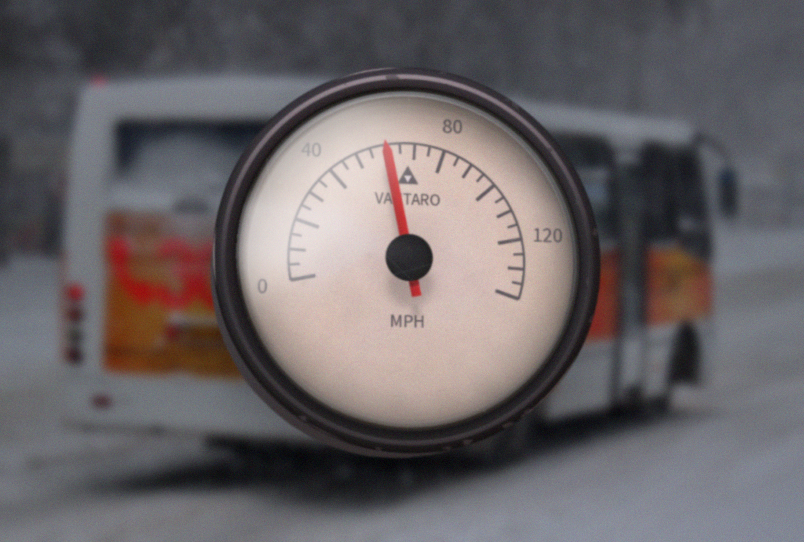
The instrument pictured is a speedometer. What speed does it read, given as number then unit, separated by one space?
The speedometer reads 60 mph
